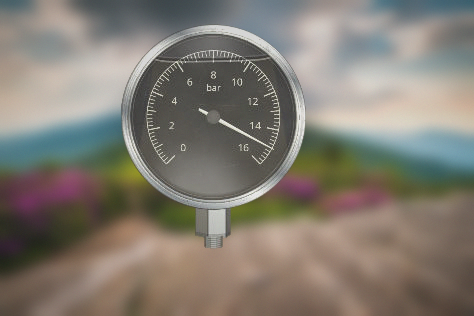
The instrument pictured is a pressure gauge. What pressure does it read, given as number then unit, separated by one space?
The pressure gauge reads 15 bar
